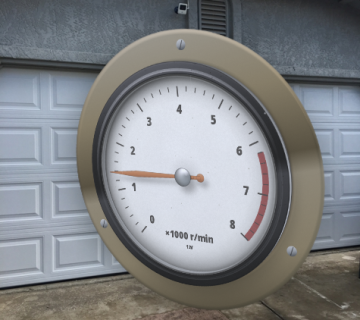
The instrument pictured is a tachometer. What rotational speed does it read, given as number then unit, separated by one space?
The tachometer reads 1400 rpm
